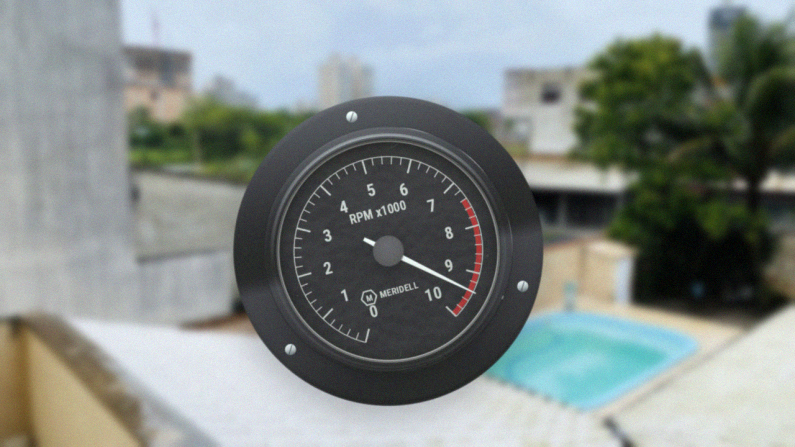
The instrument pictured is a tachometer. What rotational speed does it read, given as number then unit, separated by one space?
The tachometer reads 9400 rpm
